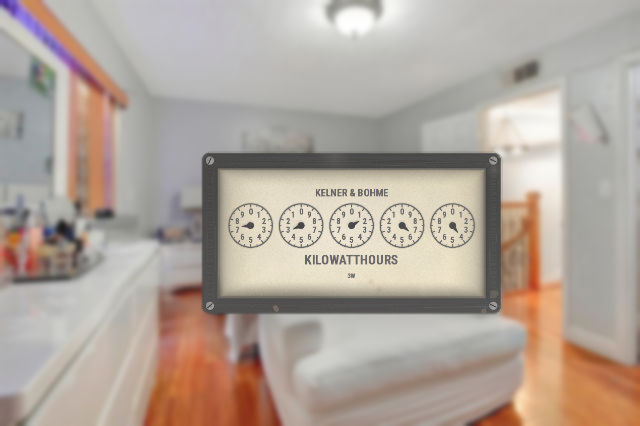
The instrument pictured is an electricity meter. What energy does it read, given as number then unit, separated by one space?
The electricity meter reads 73164 kWh
